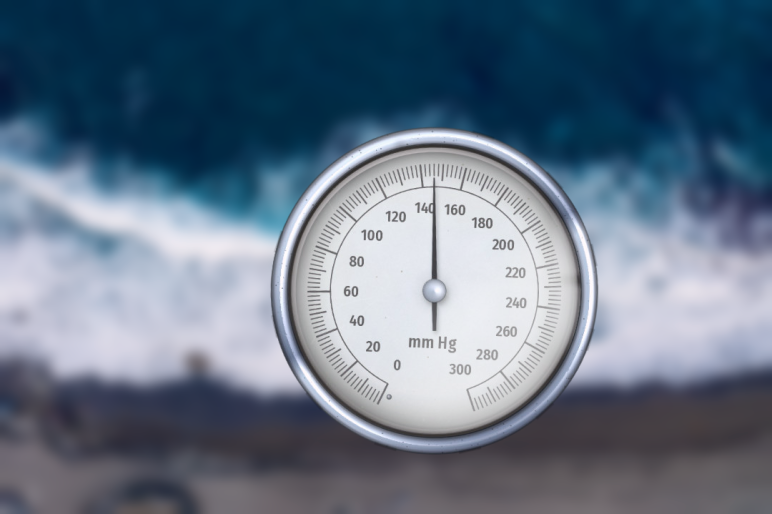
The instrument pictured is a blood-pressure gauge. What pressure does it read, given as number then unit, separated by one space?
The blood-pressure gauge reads 146 mmHg
